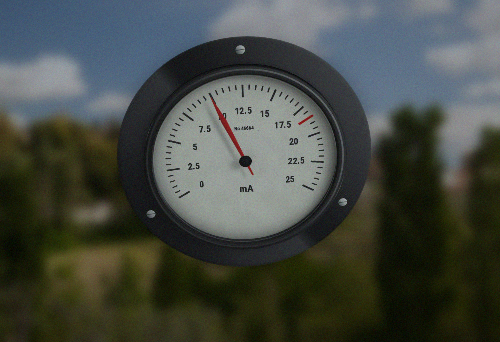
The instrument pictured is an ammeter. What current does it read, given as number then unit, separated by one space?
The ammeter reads 10 mA
